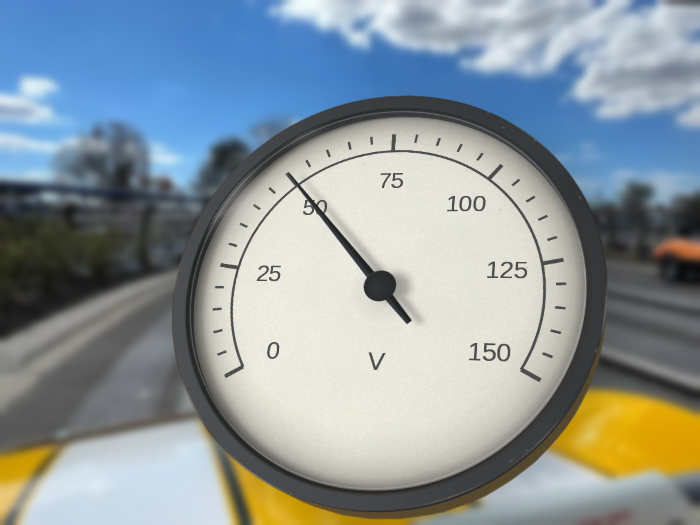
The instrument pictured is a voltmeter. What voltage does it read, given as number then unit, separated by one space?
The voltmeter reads 50 V
